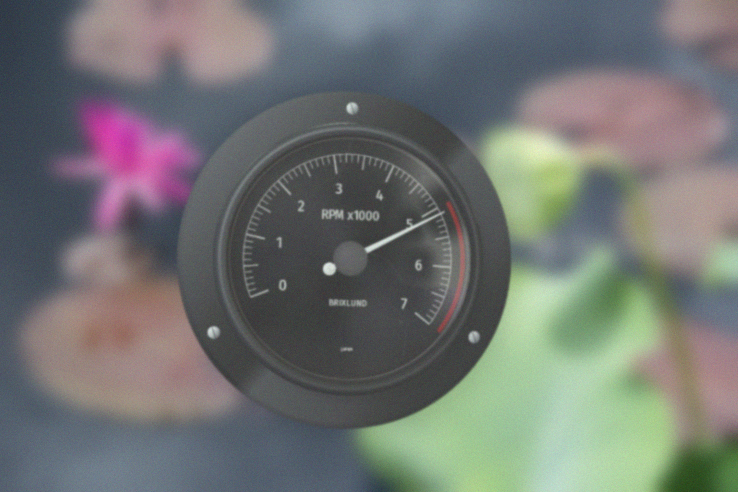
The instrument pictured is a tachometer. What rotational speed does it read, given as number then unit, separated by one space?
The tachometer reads 5100 rpm
